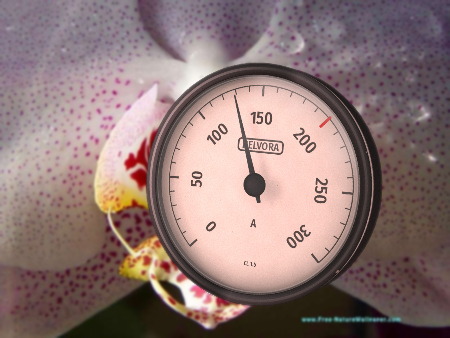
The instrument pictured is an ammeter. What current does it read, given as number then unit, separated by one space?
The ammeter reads 130 A
